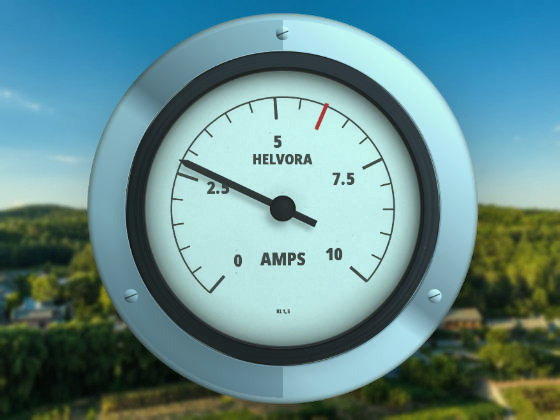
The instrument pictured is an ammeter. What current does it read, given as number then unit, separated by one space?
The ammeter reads 2.75 A
